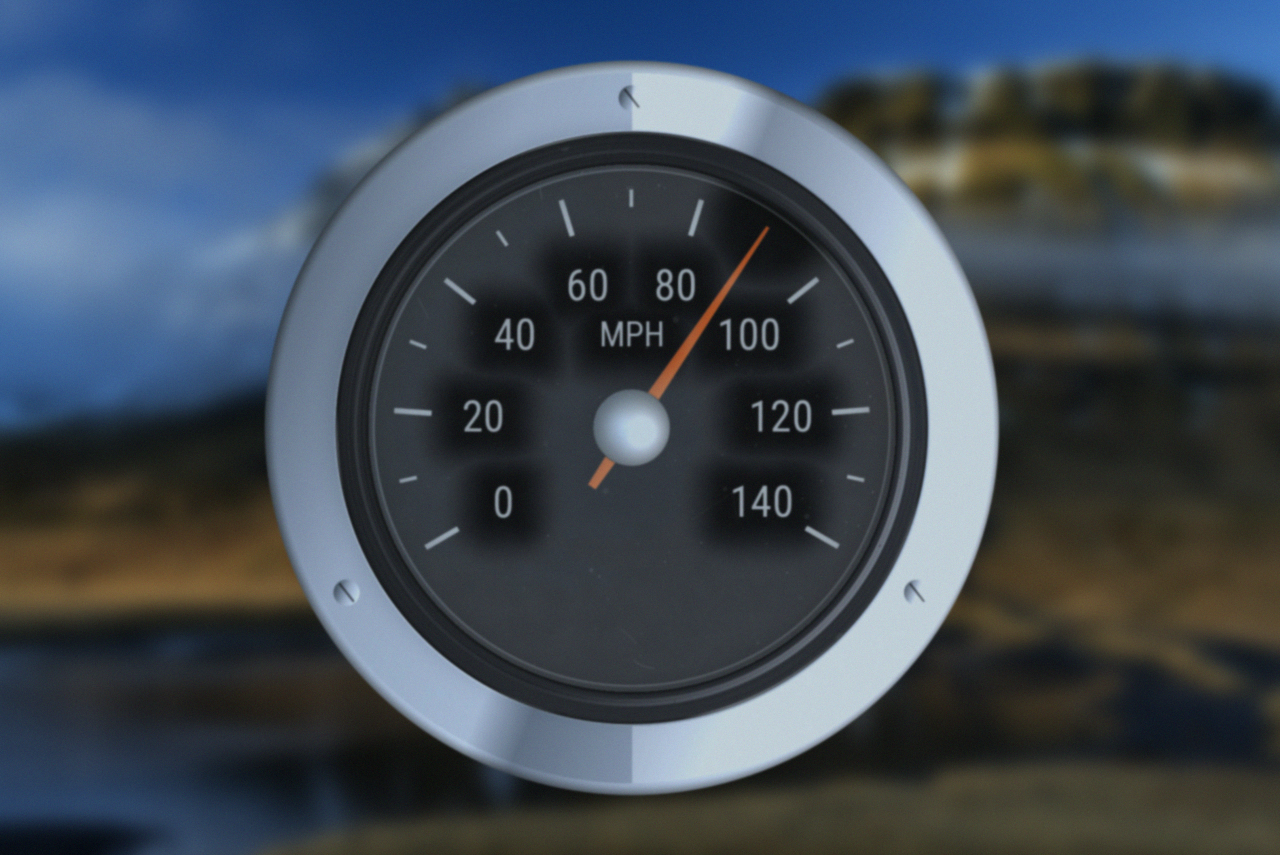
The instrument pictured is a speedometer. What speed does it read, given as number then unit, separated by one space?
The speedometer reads 90 mph
